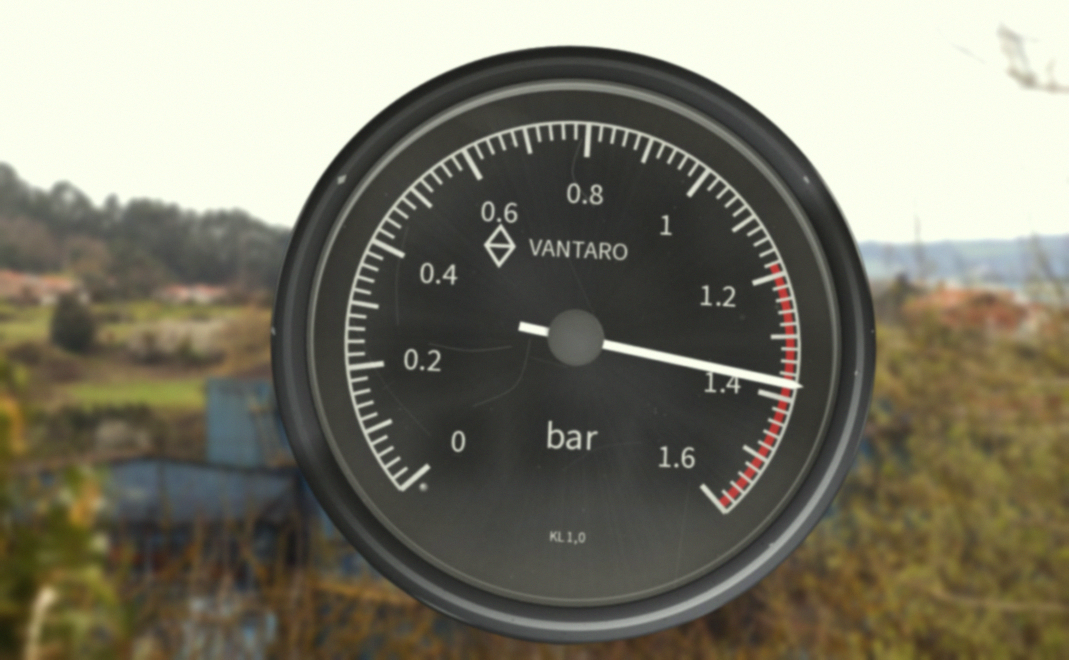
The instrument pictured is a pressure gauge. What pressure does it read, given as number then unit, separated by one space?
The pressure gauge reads 1.38 bar
